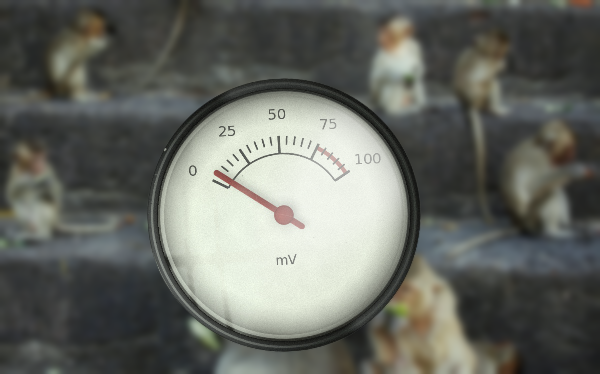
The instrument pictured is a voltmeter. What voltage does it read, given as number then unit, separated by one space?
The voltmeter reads 5 mV
